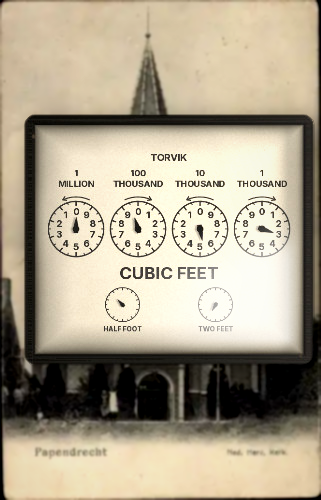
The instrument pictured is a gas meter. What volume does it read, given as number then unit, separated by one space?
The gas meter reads 995300 ft³
